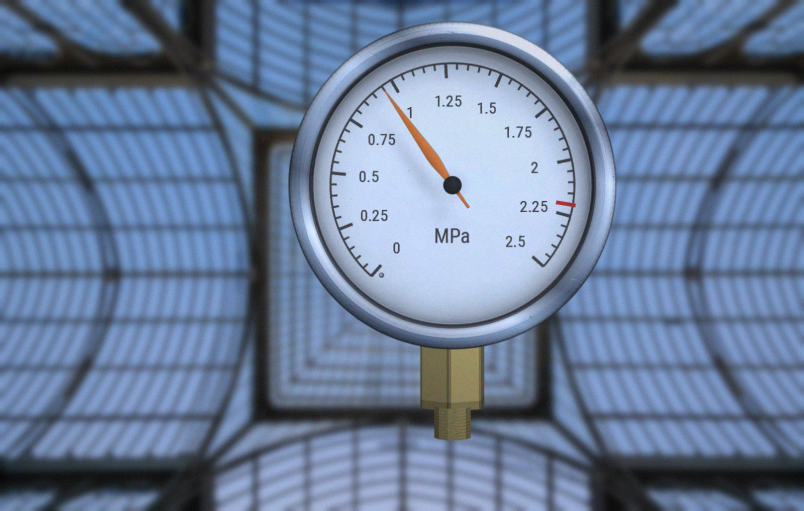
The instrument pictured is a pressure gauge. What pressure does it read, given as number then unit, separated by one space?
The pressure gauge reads 0.95 MPa
